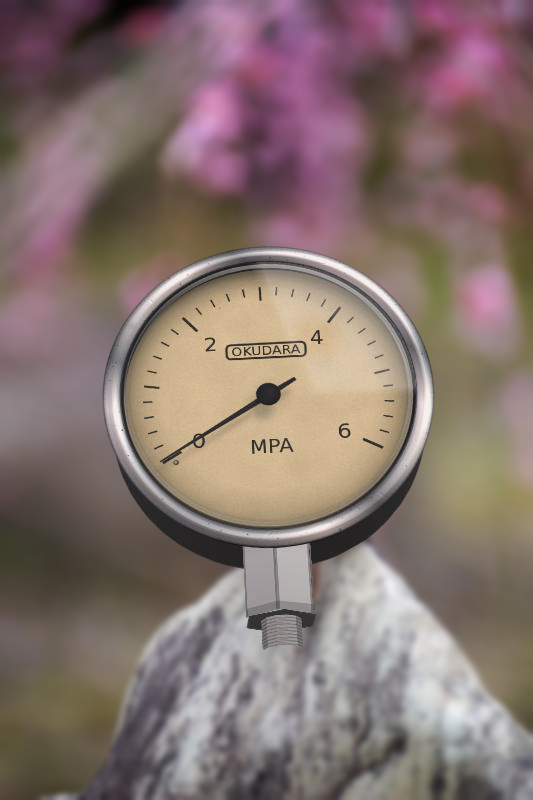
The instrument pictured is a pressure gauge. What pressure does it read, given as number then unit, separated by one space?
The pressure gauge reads 0 MPa
